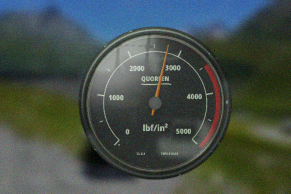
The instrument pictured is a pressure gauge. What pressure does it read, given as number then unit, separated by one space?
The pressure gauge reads 2750 psi
